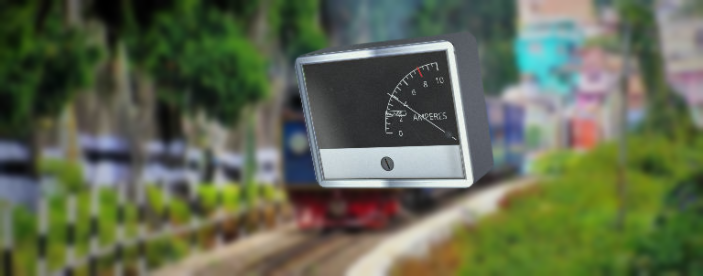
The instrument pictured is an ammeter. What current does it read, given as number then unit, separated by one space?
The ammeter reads 4 A
